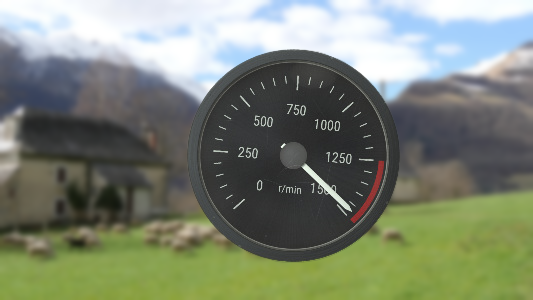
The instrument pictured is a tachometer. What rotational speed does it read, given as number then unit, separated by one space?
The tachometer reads 1475 rpm
